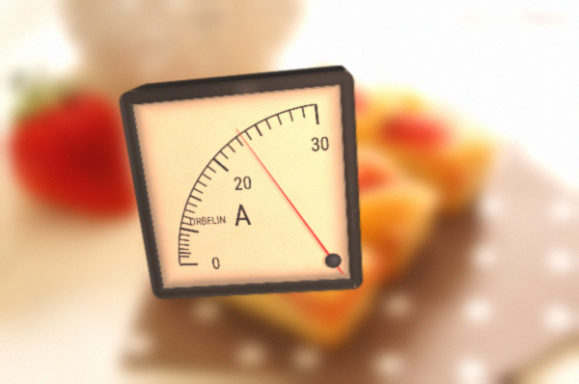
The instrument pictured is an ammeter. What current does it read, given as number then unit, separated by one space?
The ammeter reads 23.5 A
